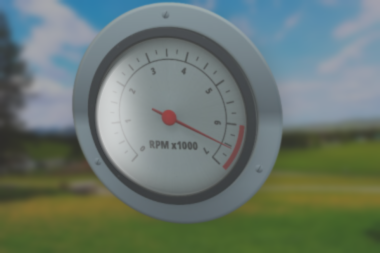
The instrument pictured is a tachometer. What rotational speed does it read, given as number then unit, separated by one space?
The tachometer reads 6500 rpm
